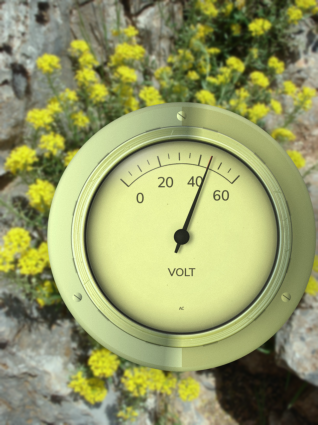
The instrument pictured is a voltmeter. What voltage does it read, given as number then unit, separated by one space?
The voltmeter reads 45 V
